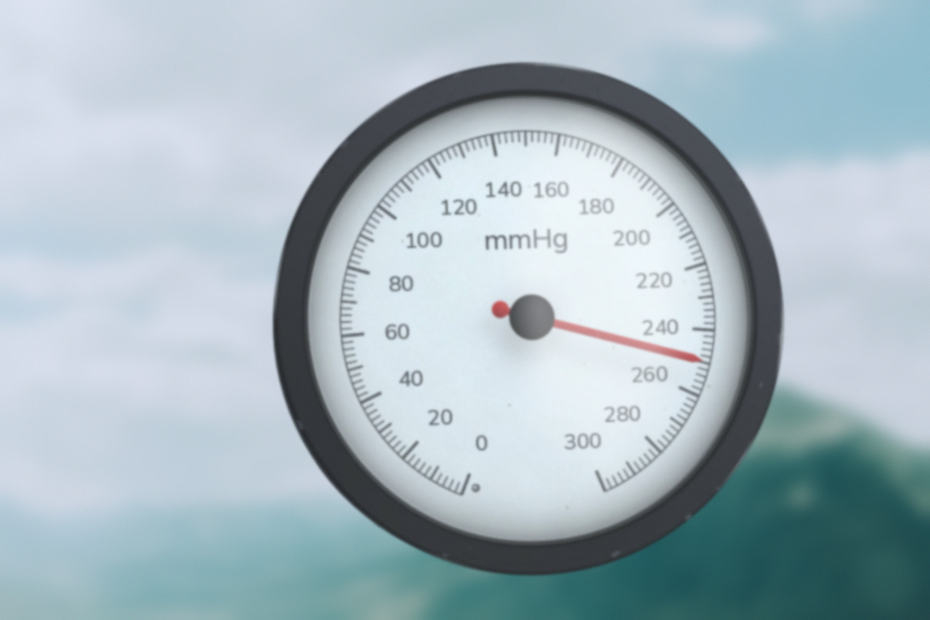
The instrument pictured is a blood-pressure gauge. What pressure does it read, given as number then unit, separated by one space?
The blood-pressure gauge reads 250 mmHg
